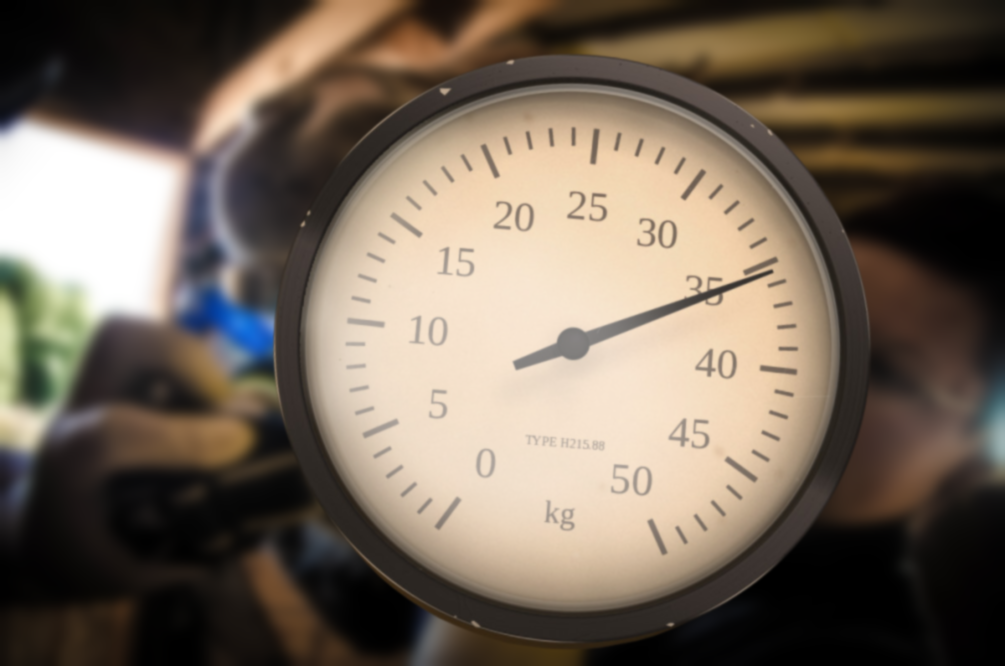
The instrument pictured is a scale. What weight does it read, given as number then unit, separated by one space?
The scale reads 35.5 kg
